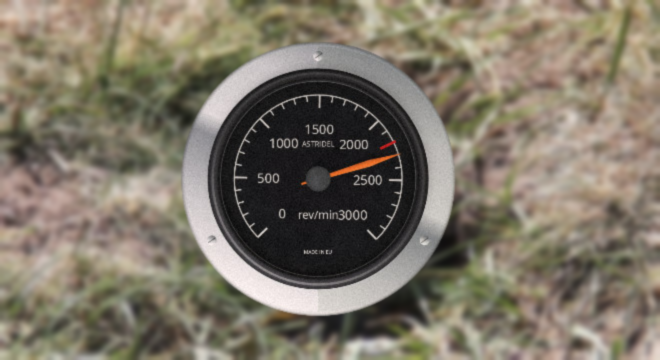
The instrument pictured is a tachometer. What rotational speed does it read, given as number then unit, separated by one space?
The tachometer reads 2300 rpm
